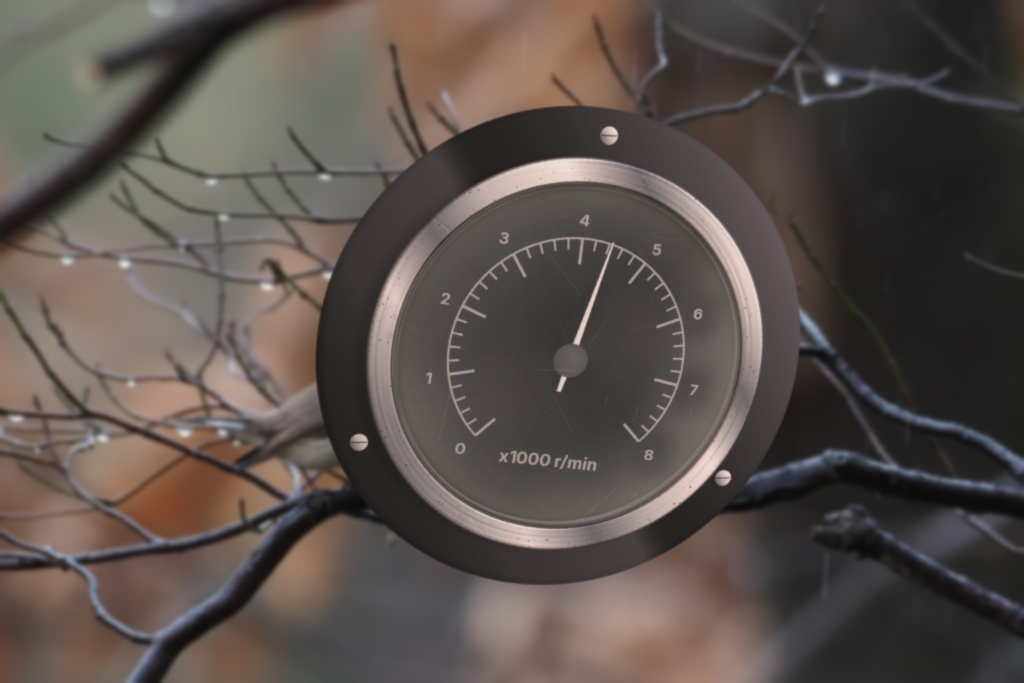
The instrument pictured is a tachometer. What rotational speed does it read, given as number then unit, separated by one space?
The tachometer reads 4400 rpm
